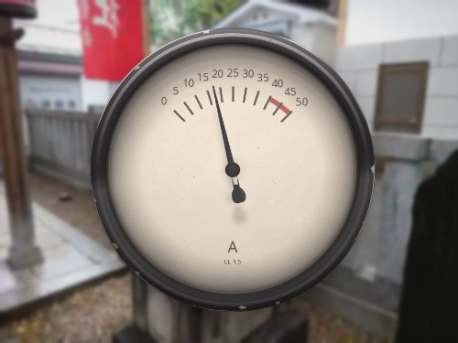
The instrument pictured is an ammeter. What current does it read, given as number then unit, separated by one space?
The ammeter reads 17.5 A
